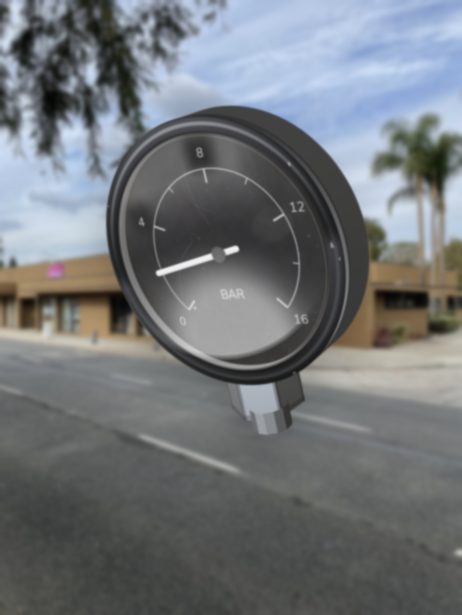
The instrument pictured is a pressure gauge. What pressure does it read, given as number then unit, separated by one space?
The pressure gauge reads 2 bar
